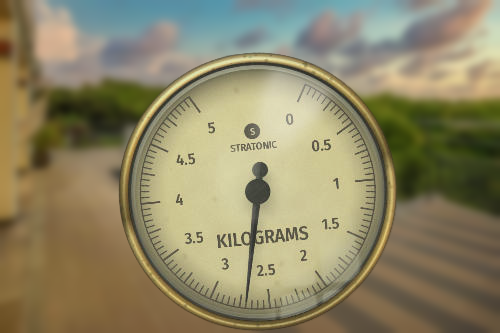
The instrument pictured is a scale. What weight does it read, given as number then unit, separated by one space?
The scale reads 2.7 kg
